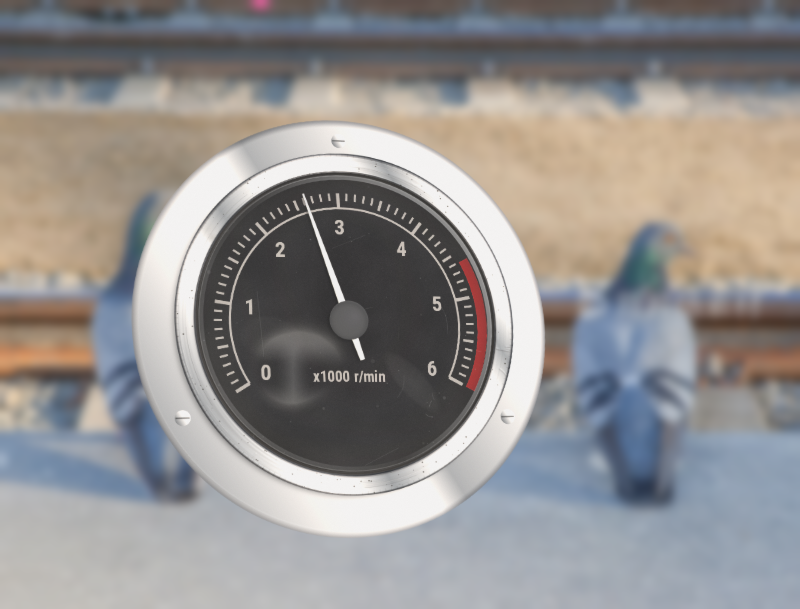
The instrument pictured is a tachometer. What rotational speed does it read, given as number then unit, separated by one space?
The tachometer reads 2600 rpm
